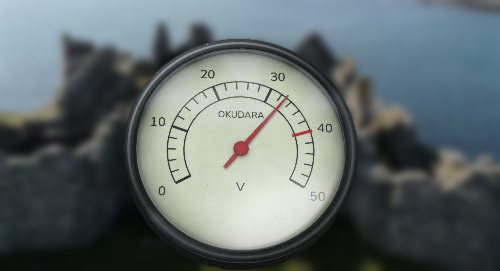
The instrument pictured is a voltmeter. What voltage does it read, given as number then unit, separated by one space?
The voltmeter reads 33 V
